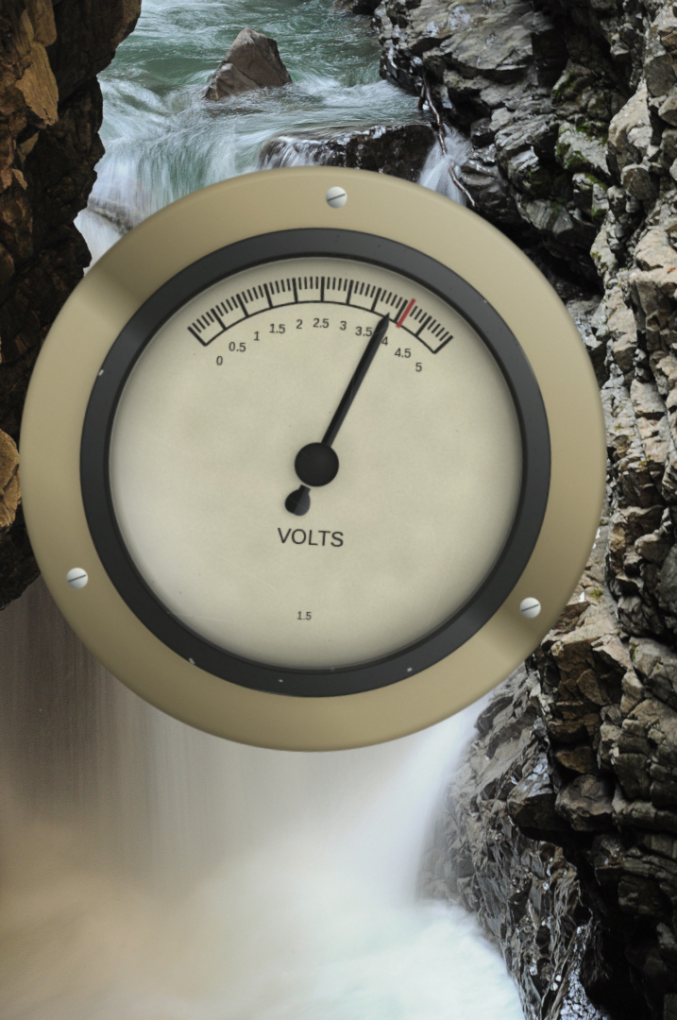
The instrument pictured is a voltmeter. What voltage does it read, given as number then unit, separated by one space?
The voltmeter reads 3.8 V
